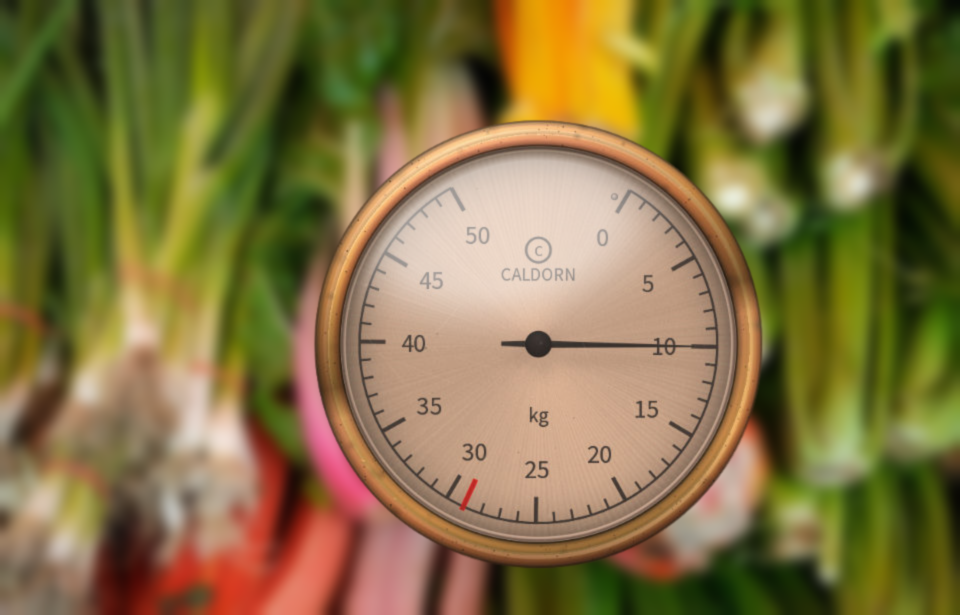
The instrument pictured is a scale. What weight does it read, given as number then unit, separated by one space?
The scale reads 10 kg
